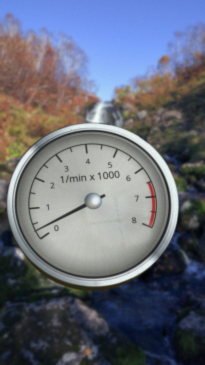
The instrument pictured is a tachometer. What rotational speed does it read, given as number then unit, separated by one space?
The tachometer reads 250 rpm
